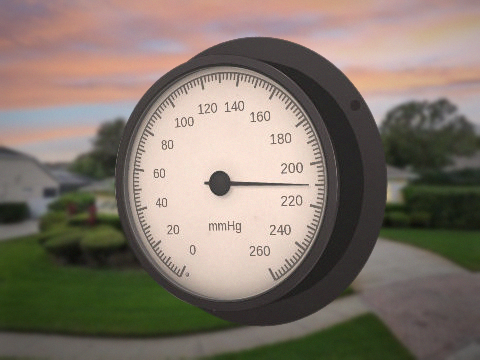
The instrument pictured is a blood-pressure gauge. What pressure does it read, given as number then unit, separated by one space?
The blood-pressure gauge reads 210 mmHg
